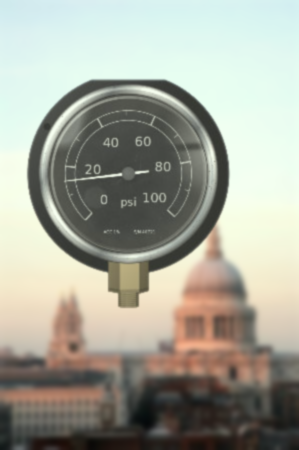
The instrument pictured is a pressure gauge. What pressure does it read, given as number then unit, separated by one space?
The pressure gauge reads 15 psi
